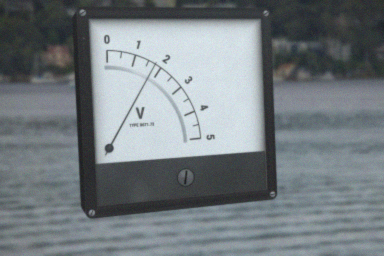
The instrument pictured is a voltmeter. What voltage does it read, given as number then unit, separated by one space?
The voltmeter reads 1.75 V
